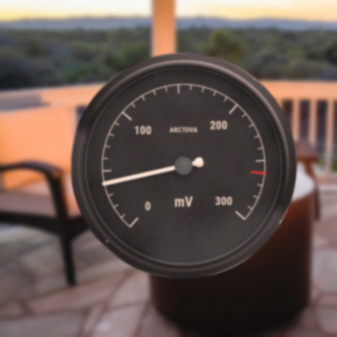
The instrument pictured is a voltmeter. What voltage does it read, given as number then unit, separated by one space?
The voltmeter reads 40 mV
